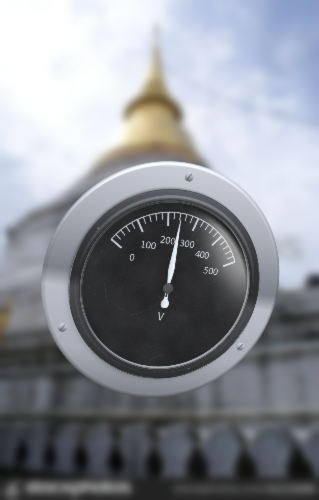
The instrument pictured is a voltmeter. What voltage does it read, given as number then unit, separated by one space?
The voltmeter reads 240 V
